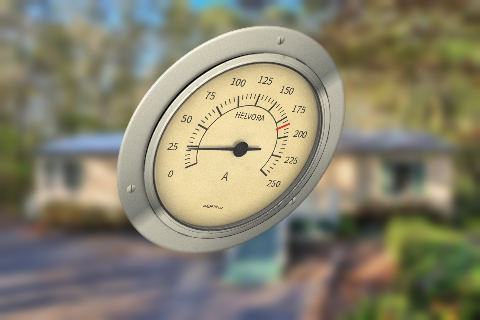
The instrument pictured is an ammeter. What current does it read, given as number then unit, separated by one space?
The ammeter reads 25 A
